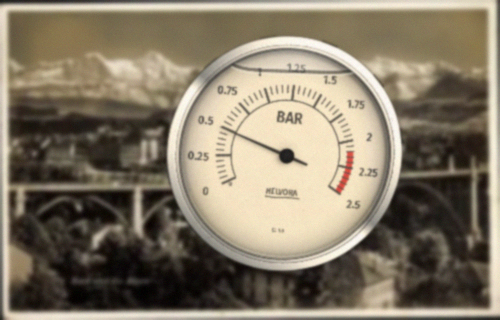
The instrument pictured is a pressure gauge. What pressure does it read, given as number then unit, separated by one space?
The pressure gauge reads 0.5 bar
